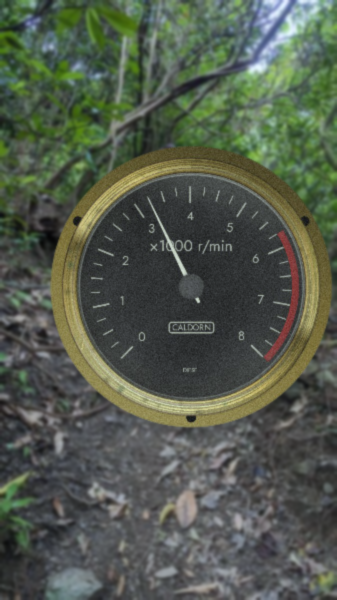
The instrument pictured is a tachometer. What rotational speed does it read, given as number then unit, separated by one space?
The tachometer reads 3250 rpm
